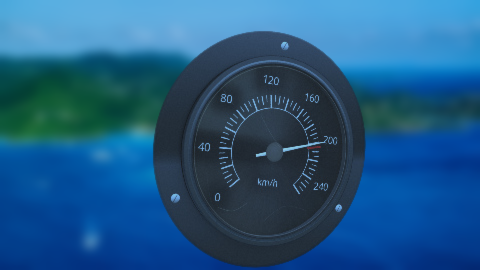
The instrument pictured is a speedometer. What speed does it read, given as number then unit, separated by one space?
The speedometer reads 200 km/h
